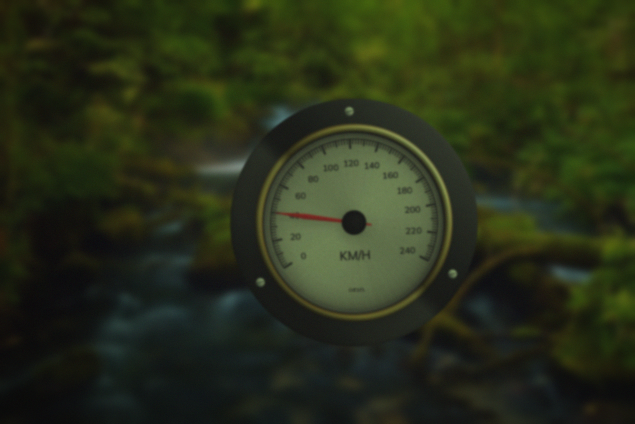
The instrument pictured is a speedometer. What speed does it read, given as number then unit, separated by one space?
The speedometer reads 40 km/h
